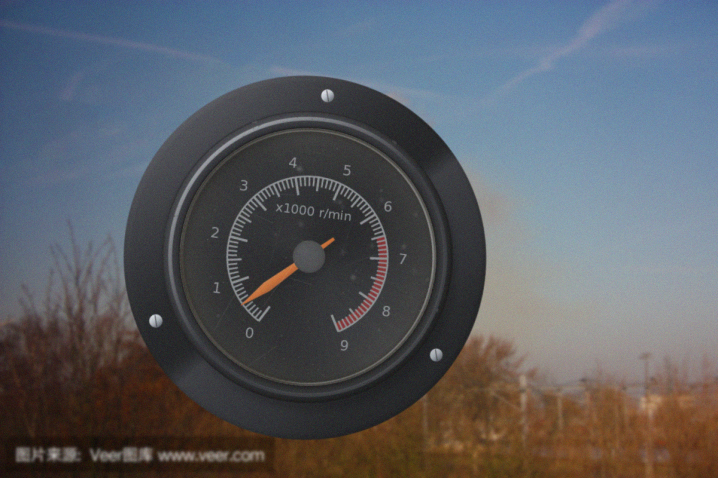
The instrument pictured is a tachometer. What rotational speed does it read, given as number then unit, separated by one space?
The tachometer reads 500 rpm
